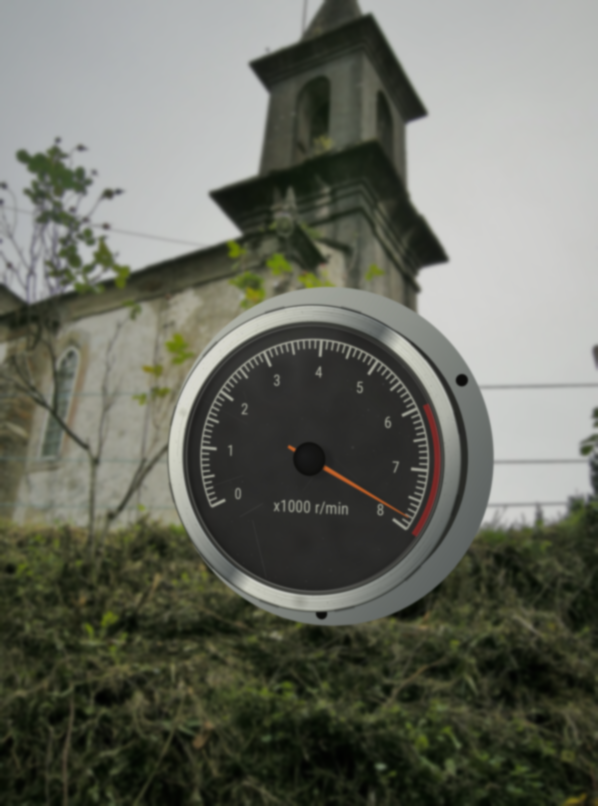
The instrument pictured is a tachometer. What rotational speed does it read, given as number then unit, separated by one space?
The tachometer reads 7800 rpm
